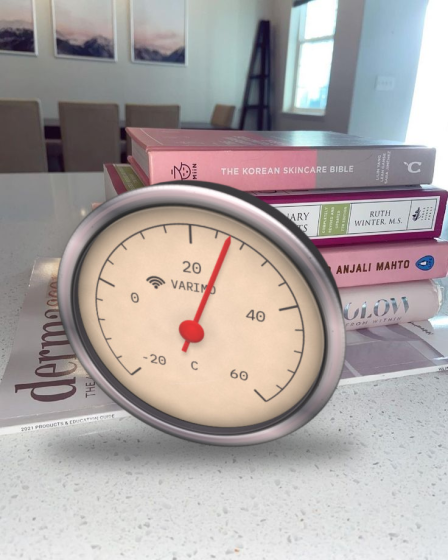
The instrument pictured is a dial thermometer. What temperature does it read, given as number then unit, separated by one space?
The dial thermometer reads 26 °C
